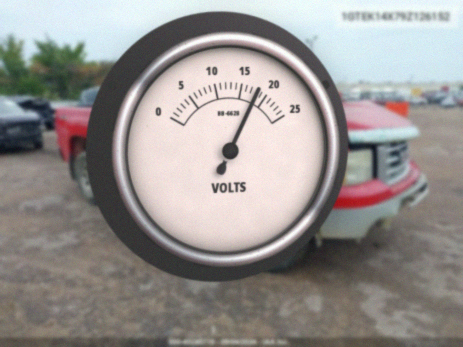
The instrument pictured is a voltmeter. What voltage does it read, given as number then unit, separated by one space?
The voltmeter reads 18 V
